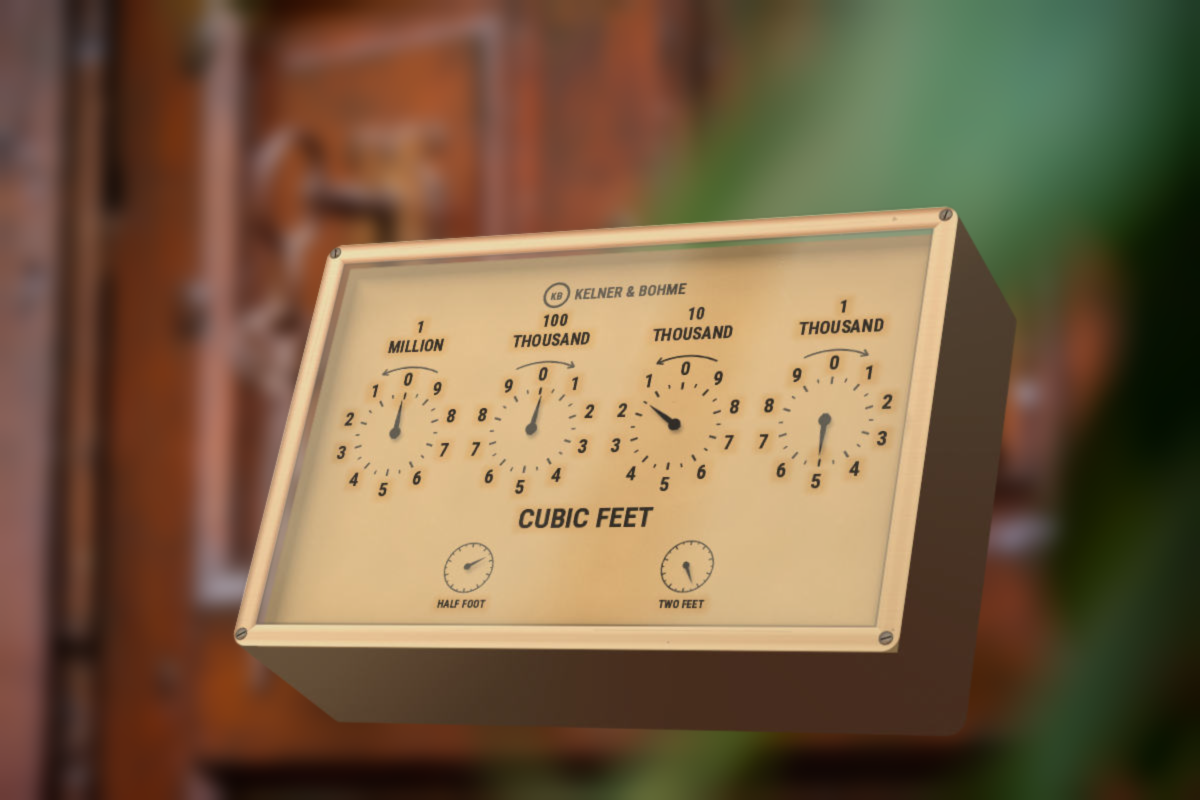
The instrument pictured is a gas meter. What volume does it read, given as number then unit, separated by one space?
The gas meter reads 1500 ft³
